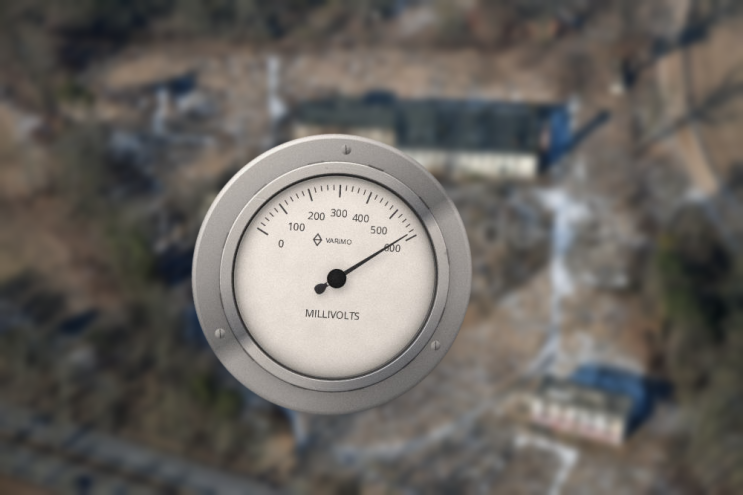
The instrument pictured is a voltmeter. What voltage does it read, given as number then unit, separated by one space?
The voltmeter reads 580 mV
